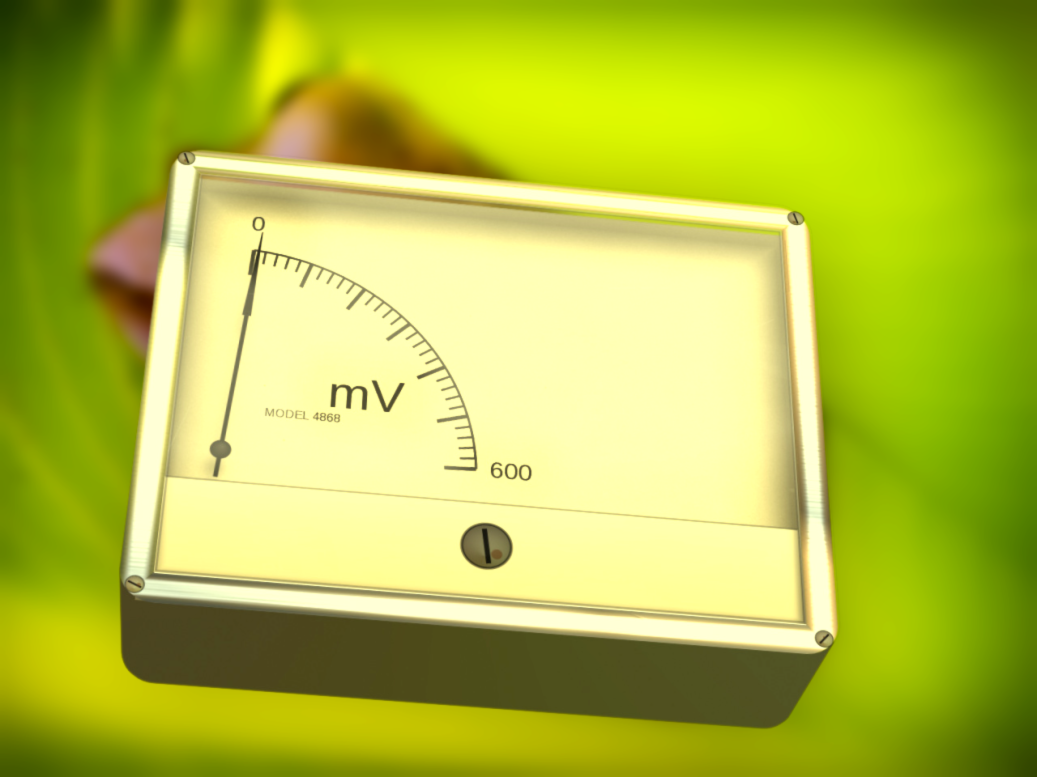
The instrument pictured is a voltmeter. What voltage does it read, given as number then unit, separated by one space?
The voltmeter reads 10 mV
